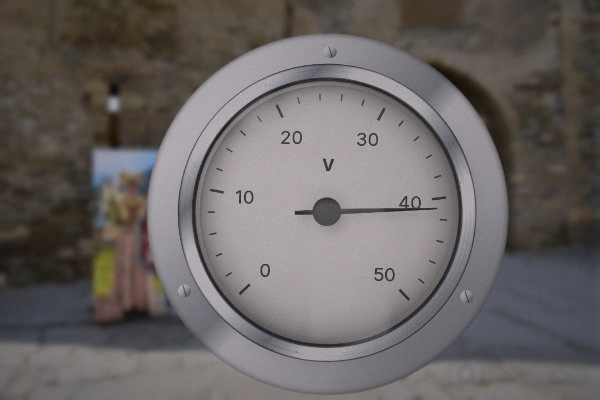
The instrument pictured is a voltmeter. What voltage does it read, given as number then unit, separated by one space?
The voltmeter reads 41 V
